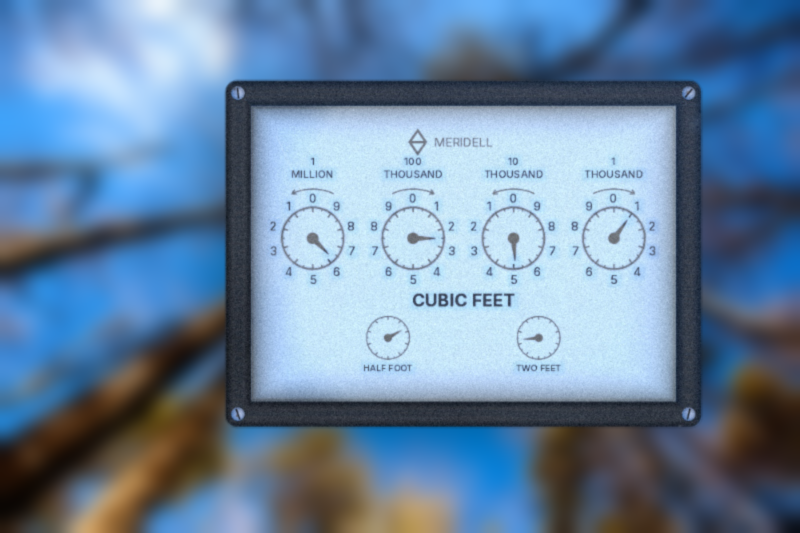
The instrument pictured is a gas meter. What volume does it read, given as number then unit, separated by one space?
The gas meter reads 625100 ft³
